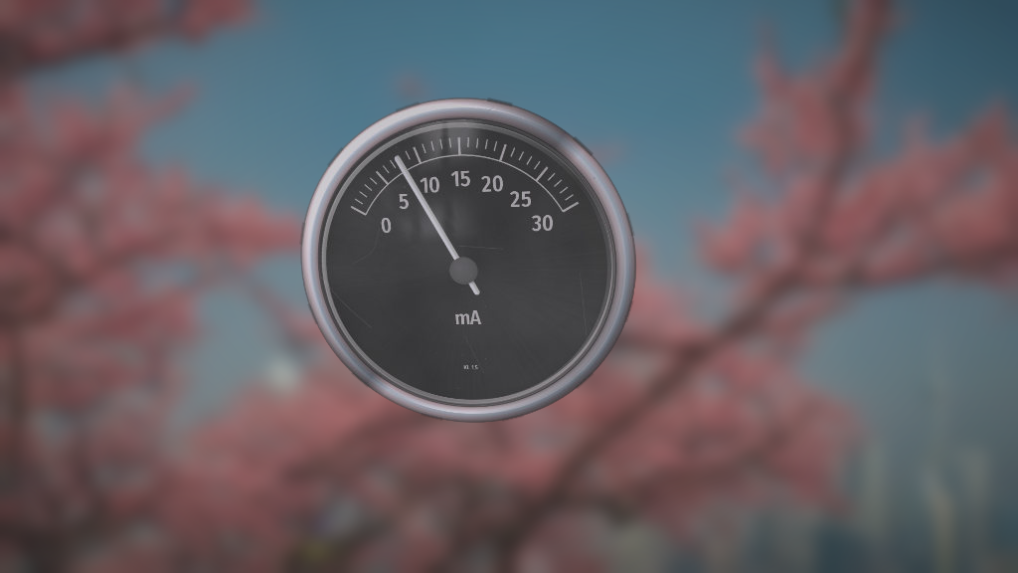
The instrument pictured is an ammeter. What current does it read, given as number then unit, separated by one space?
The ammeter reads 8 mA
